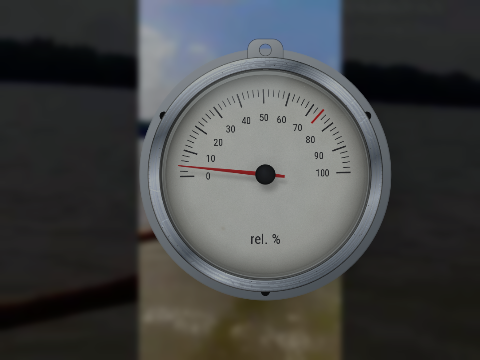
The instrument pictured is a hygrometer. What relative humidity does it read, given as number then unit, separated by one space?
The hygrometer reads 4 %
